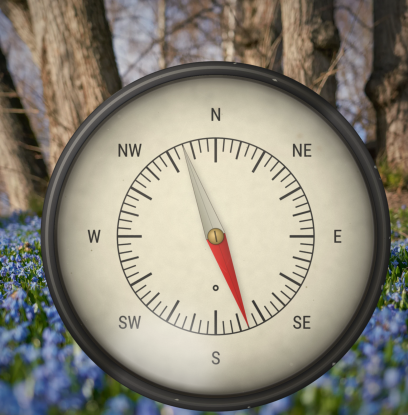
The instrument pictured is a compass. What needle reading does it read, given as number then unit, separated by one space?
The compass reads 160 °
